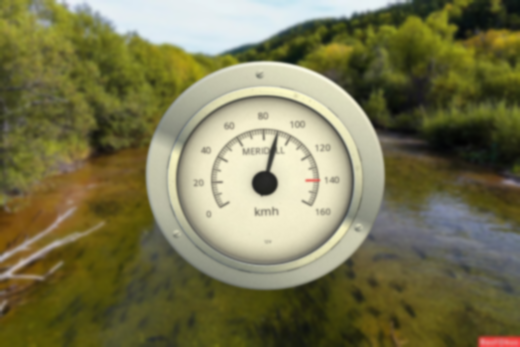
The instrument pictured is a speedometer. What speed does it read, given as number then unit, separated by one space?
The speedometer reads 90 km/h
